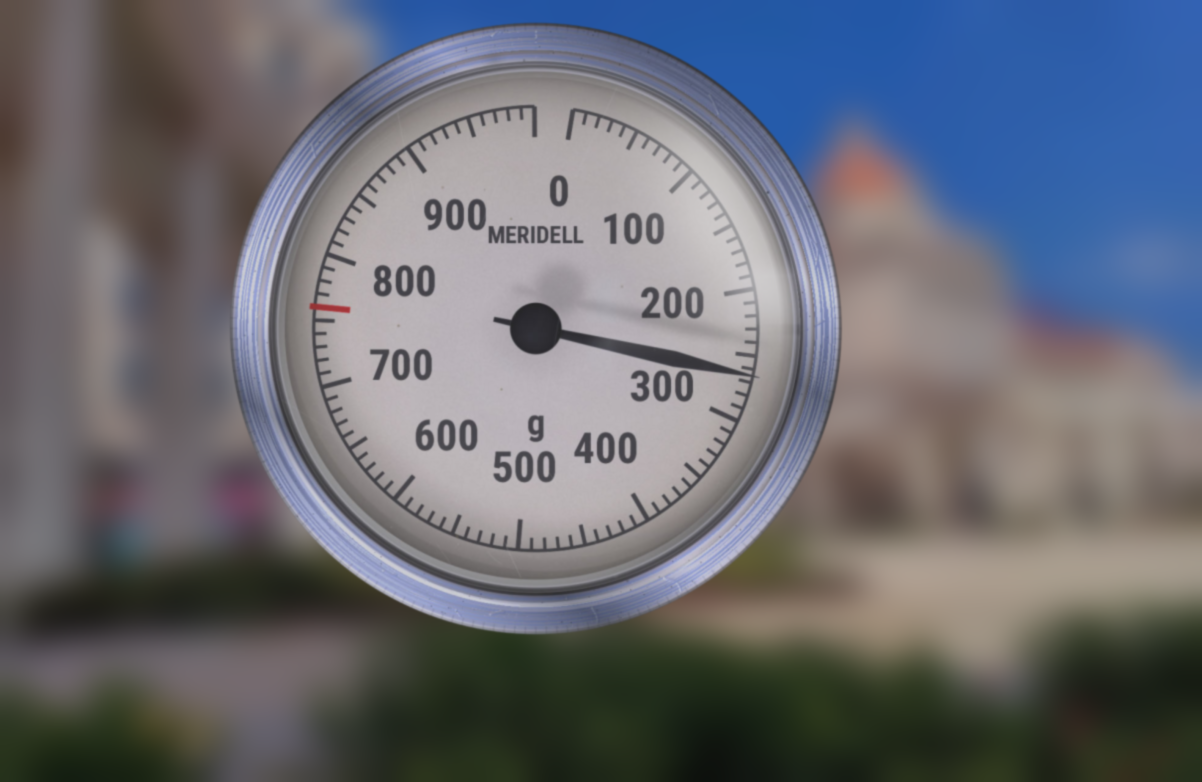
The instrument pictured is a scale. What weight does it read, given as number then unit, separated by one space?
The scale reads 265 g
